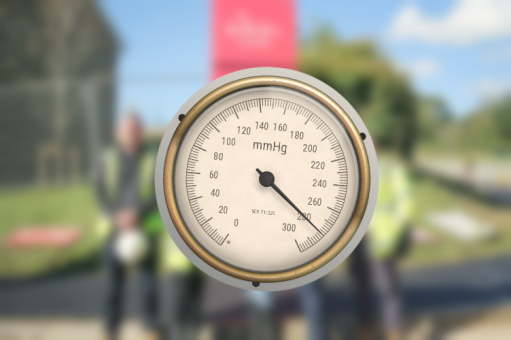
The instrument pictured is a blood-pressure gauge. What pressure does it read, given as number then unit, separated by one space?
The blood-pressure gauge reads 280 mmHg
